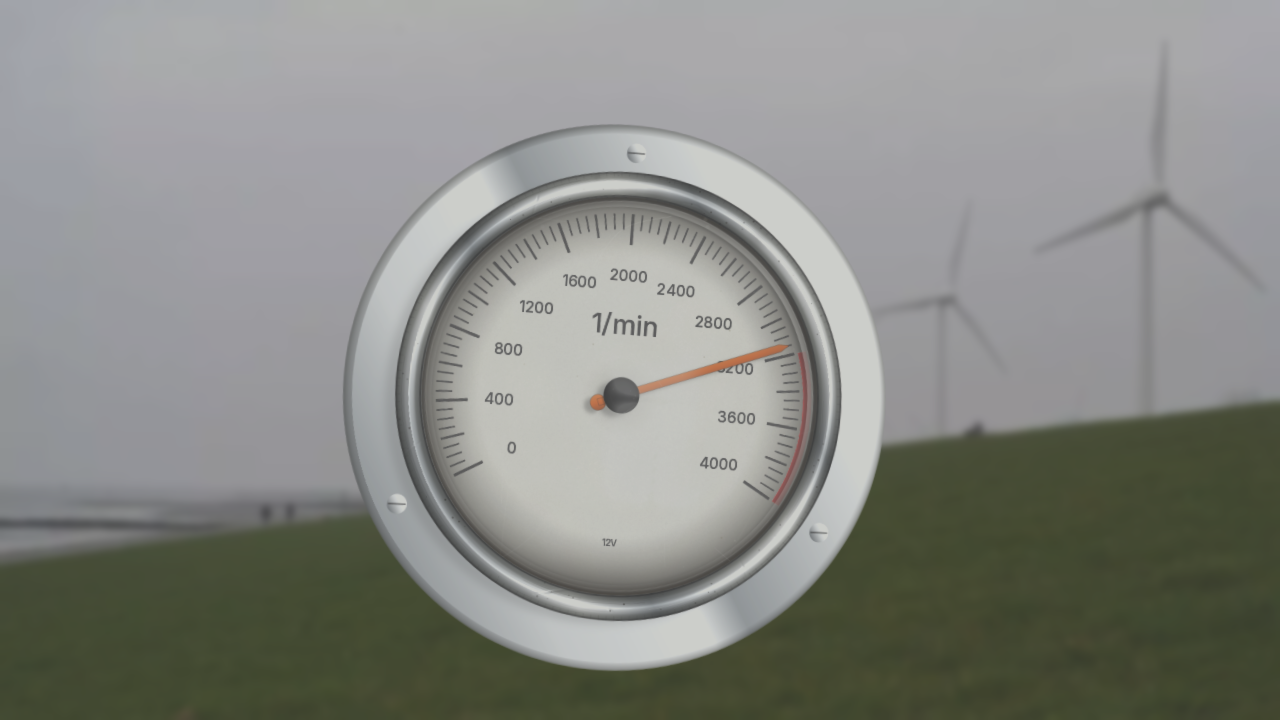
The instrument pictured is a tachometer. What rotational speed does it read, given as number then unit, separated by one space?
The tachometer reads 3150 rpm
